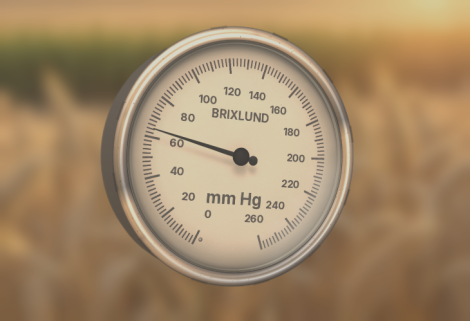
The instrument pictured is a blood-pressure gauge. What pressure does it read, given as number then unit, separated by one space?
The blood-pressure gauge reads 64 mmHg
